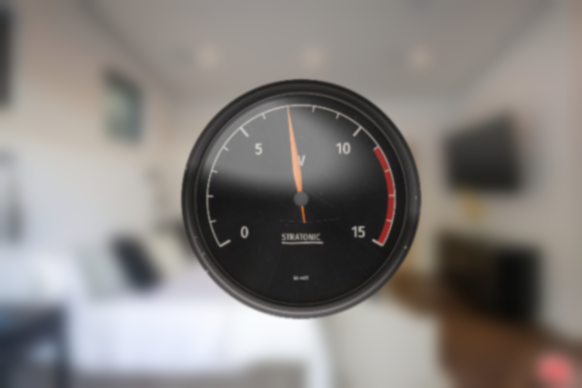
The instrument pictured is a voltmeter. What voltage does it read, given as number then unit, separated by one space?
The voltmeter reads 7 V
